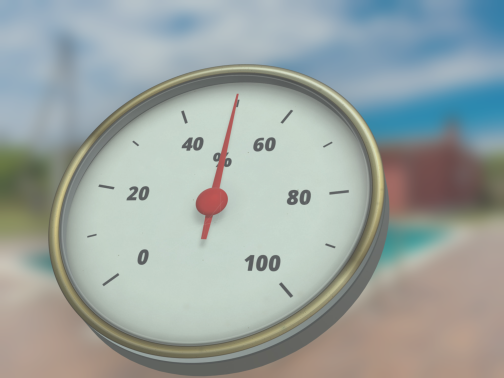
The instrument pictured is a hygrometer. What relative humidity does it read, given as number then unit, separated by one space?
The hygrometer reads 50 %
